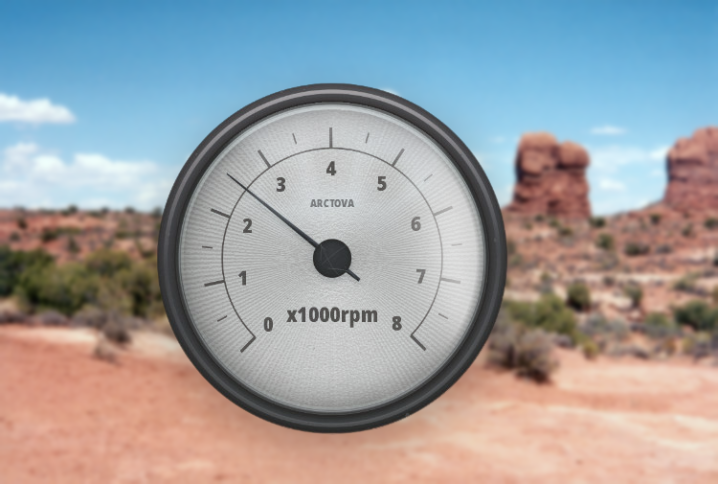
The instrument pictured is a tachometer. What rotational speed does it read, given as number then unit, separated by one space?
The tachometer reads 2500 rpm
